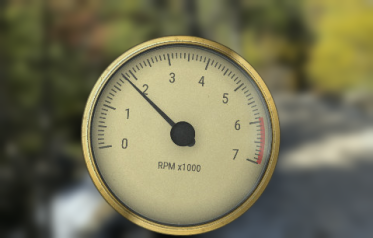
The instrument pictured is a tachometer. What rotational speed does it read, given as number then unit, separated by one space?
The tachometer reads 1800 rpm
